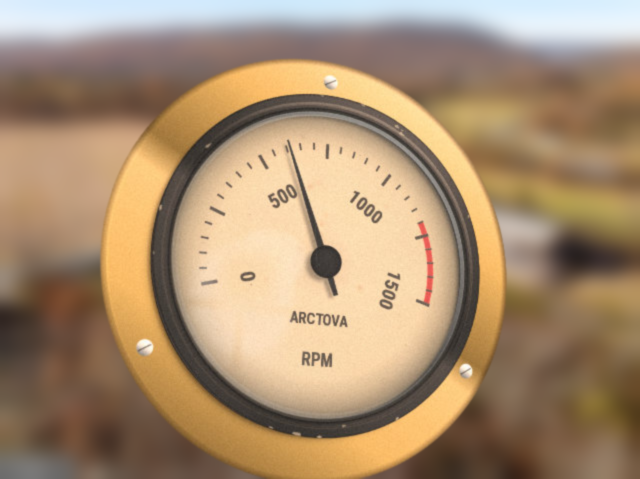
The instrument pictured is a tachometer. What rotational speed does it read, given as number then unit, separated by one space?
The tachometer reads 600 rpm
